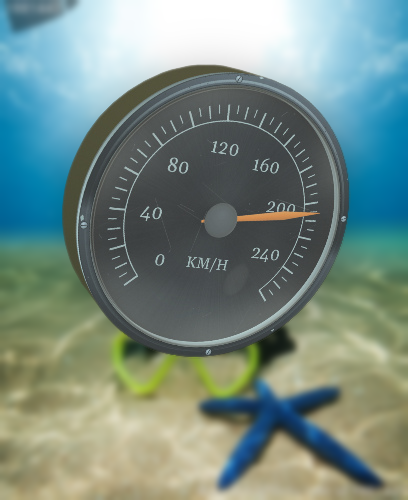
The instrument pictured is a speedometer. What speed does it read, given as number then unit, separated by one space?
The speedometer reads 205 km/h
